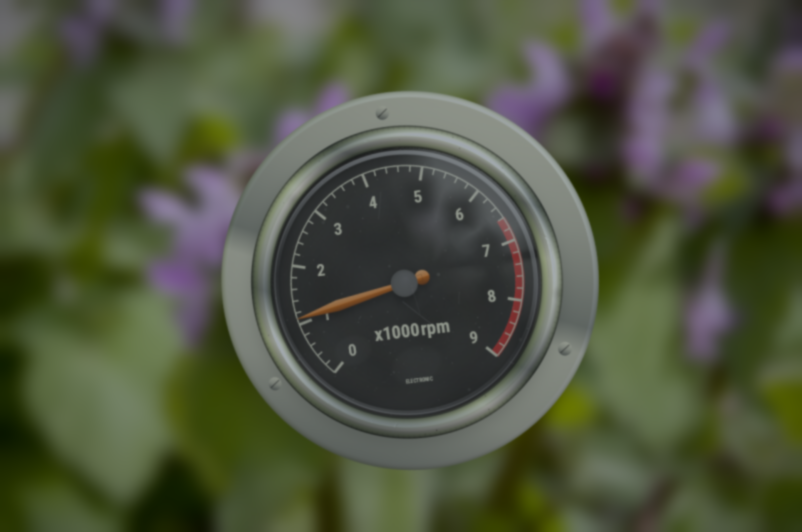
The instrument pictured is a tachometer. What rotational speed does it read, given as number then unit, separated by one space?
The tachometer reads 1100 rpm
